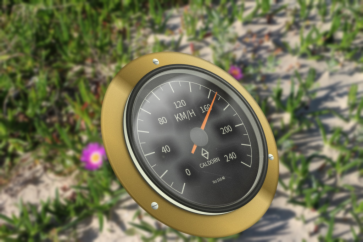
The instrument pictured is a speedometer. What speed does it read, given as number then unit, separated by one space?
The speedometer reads 165 km/h
